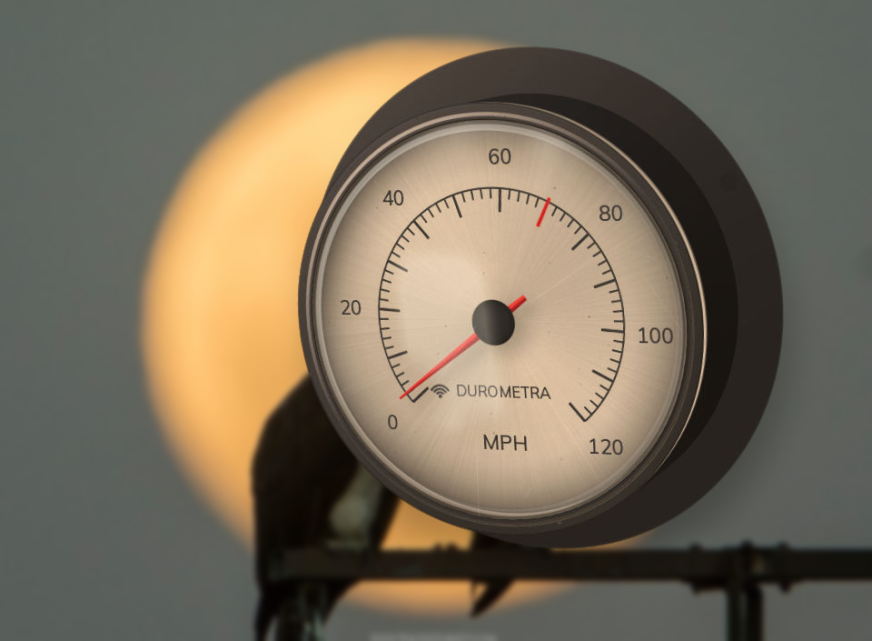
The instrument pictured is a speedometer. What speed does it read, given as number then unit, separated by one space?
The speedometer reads 2 mph
